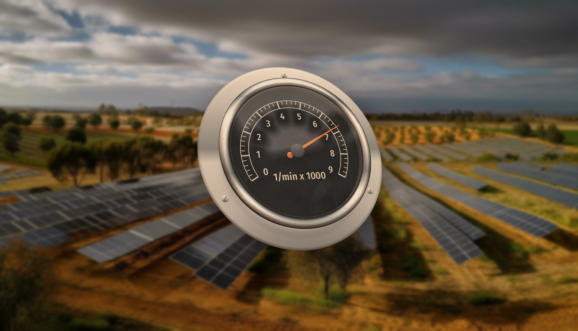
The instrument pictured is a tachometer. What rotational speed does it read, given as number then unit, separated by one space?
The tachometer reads 6800 rpm
